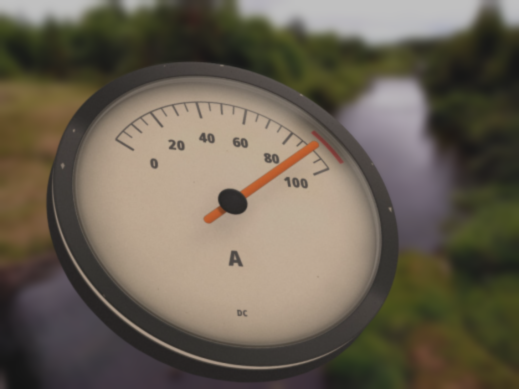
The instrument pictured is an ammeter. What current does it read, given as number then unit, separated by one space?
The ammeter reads 90 A
